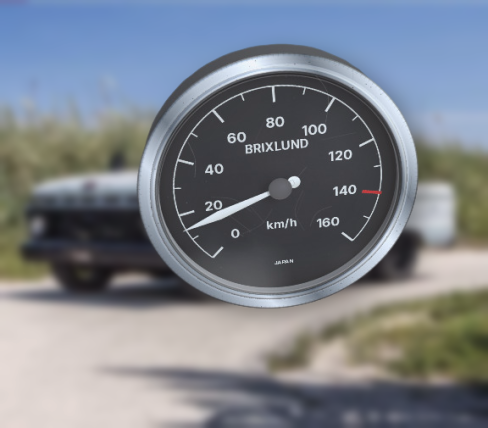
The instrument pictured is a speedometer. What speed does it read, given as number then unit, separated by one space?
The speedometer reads 15 km/h
